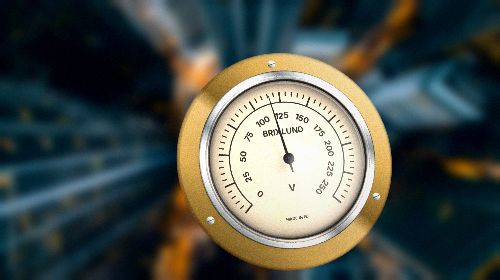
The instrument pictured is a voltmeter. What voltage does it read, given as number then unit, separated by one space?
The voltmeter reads 115 V
